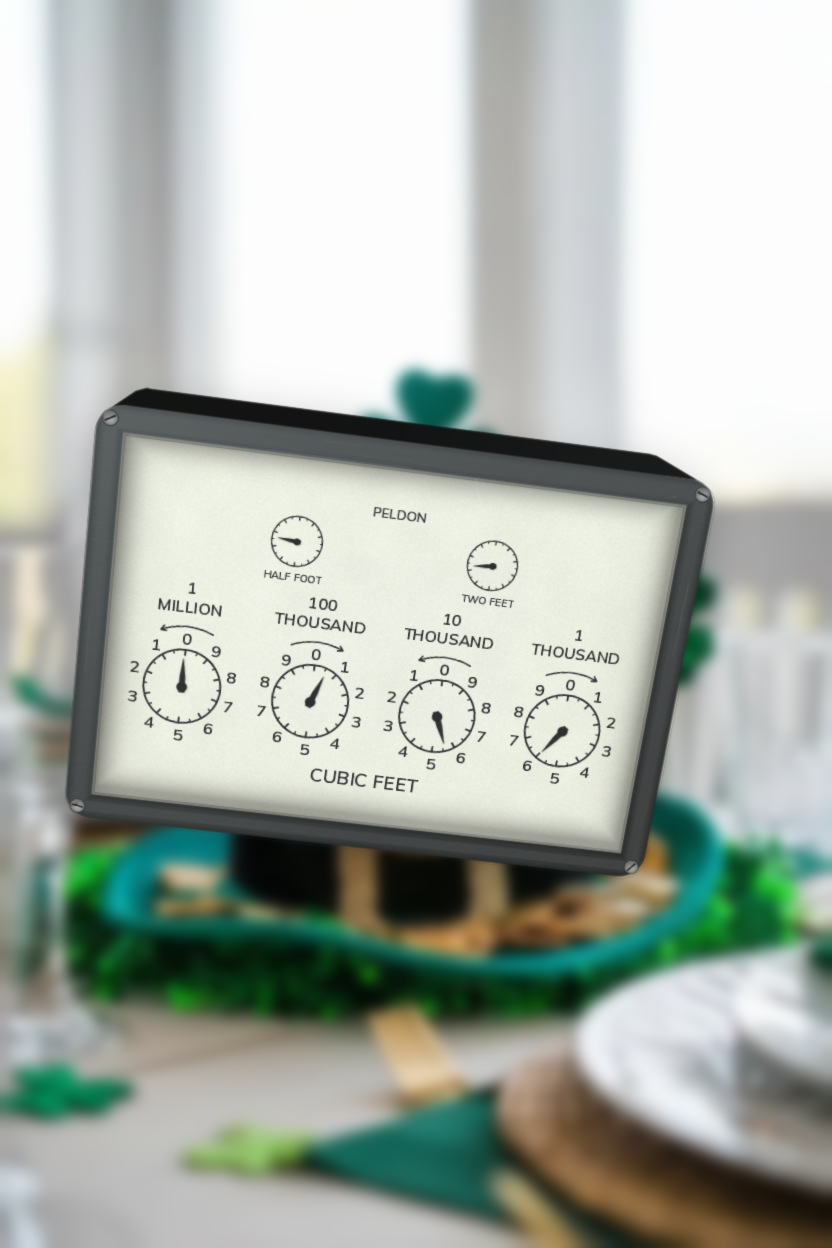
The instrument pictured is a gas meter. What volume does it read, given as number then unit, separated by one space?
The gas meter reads 5600 ft³
